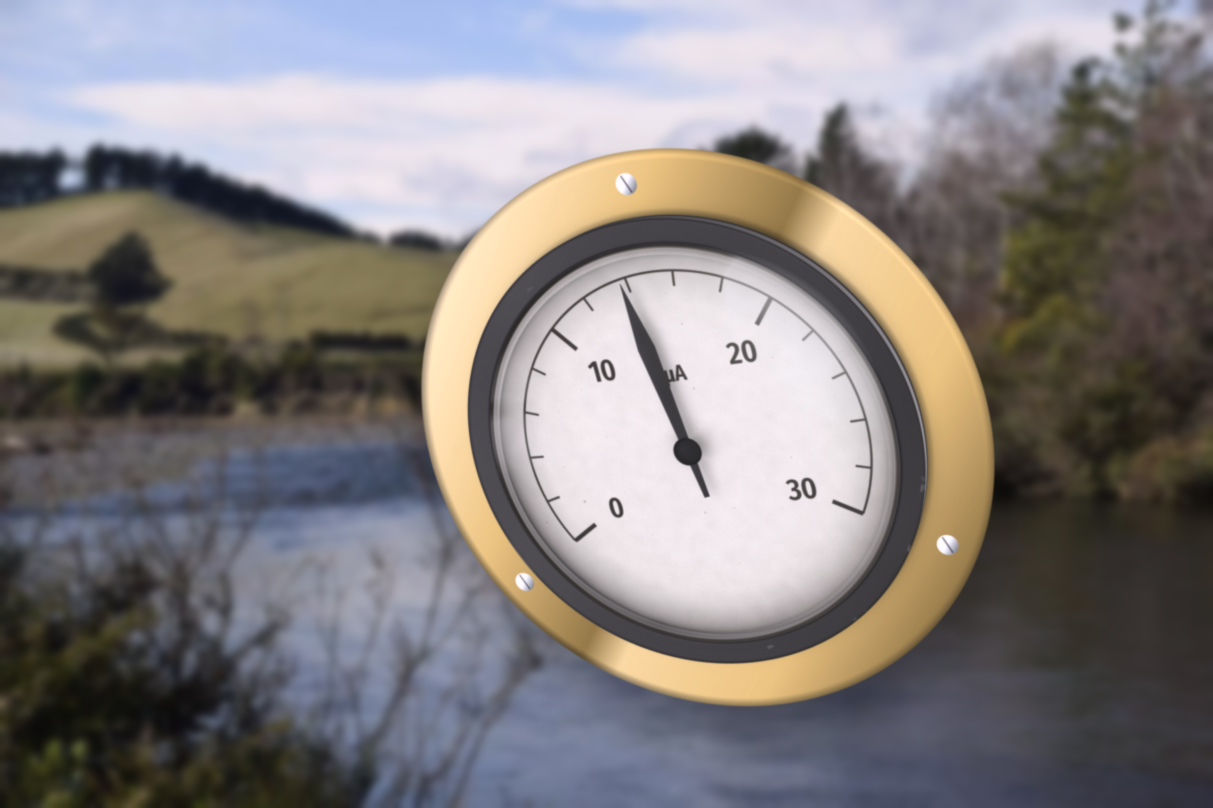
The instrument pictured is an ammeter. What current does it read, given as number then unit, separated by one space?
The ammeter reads 14 µA
